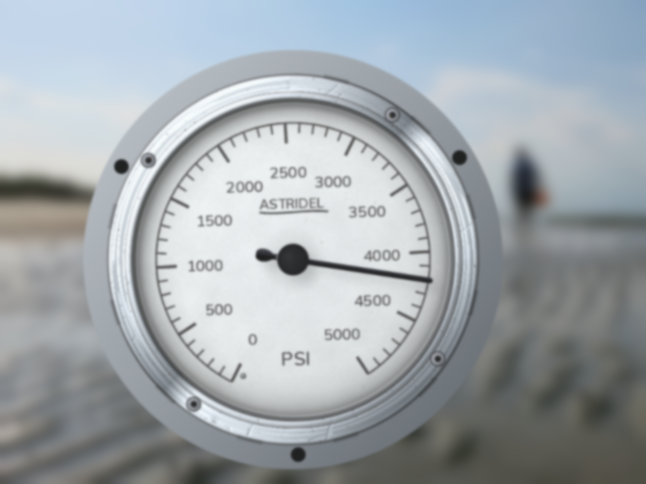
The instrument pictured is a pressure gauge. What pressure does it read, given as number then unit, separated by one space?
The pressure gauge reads 4200 psi
